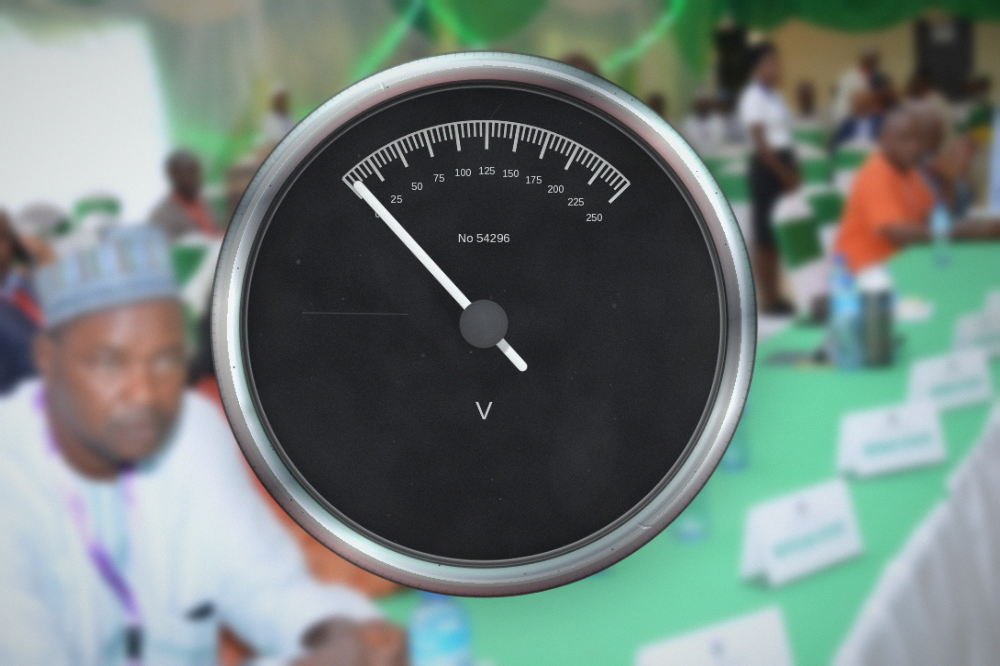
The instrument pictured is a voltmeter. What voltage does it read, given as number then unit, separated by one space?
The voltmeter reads 5 V
